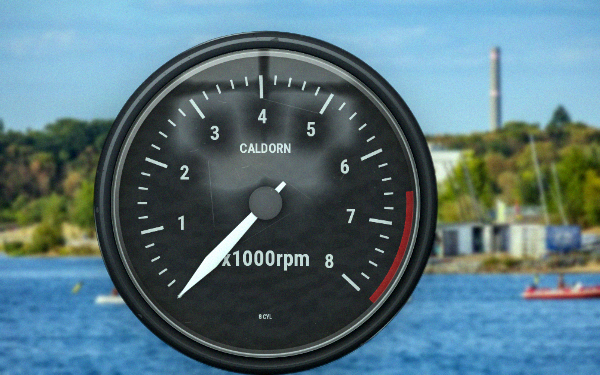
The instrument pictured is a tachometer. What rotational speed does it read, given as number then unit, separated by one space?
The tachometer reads 0 rpm
